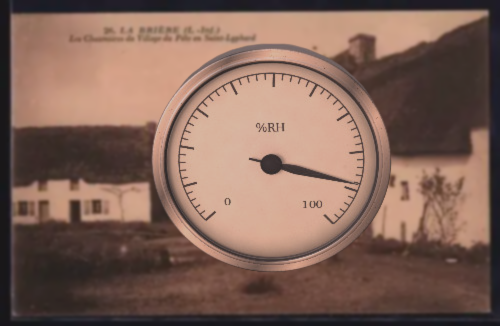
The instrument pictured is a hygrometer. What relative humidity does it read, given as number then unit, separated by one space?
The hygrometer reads 88 %
